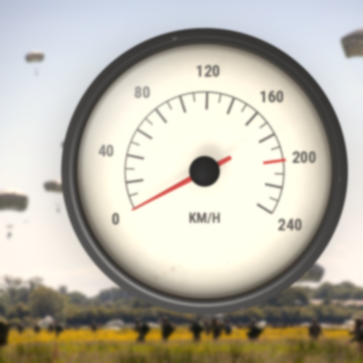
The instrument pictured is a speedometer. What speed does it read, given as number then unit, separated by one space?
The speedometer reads 0 km/h
